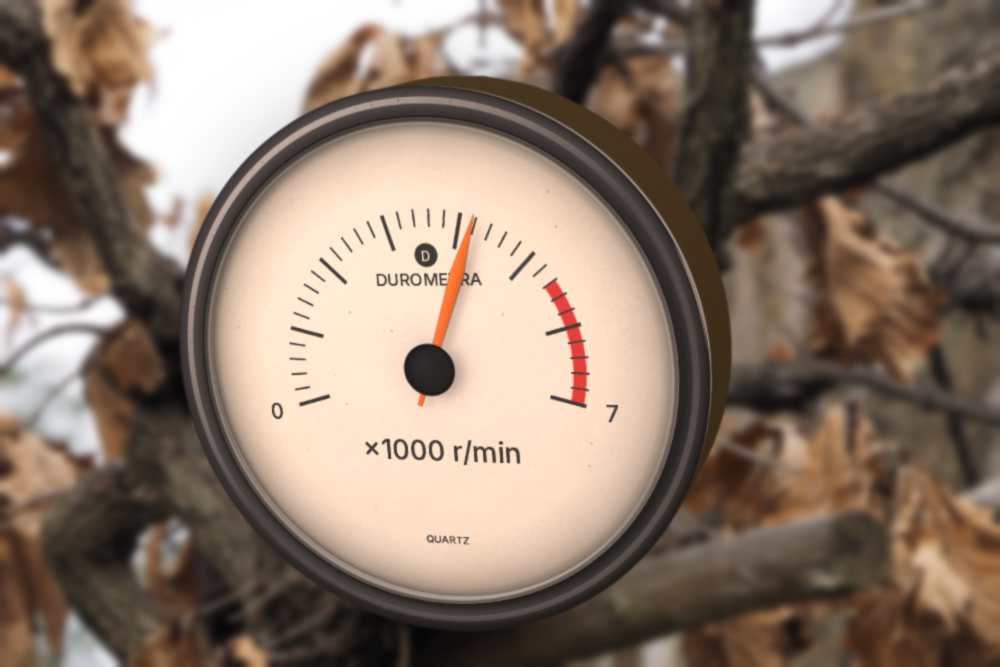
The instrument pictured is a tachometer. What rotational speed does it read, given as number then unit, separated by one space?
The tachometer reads 4200 rpm
